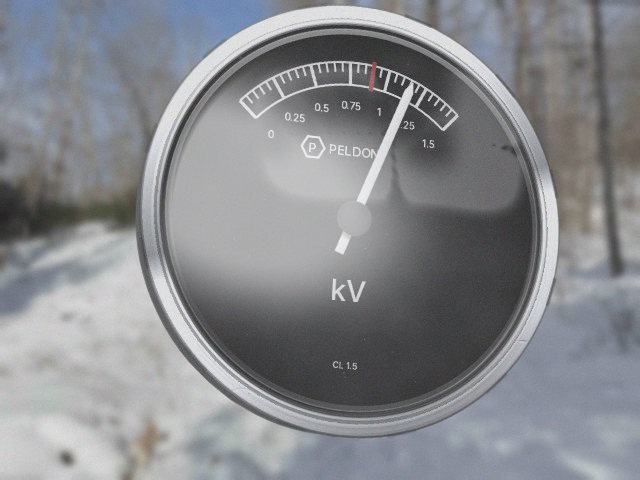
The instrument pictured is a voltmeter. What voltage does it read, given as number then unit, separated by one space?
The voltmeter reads 1.15 kV
